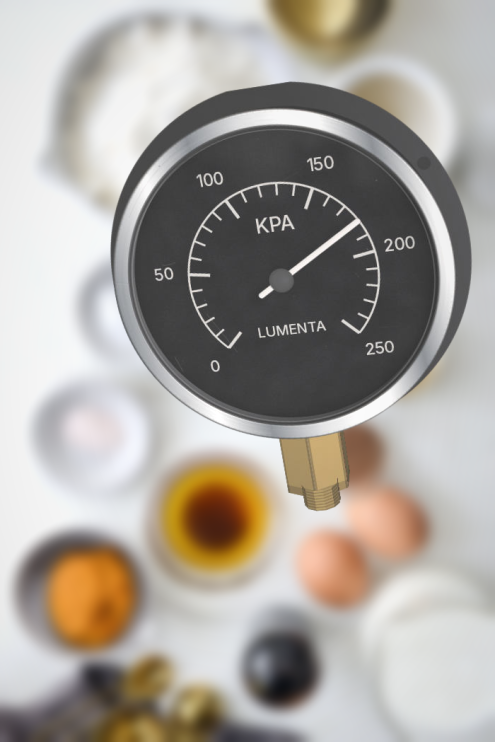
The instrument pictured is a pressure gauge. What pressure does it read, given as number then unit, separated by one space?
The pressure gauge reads 180 kPa
